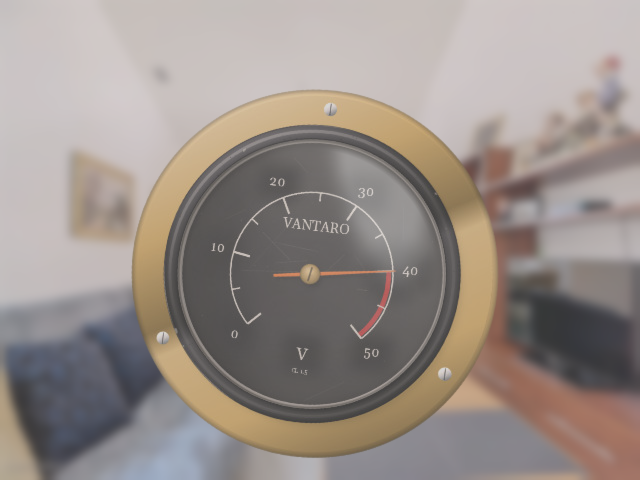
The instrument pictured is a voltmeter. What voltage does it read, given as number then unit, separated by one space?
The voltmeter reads 40 V
